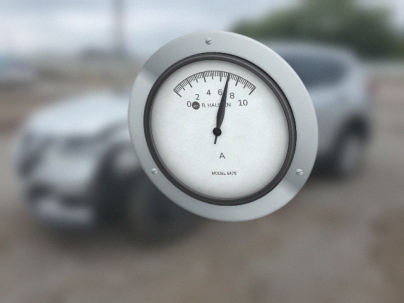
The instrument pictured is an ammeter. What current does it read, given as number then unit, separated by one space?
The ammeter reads 7 A
